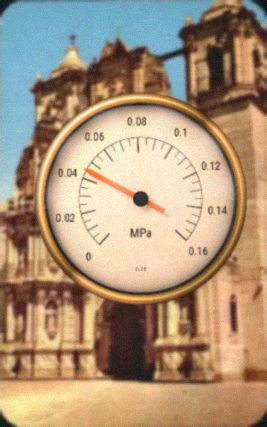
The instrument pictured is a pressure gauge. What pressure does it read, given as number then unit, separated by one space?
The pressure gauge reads 0.045 MPa
